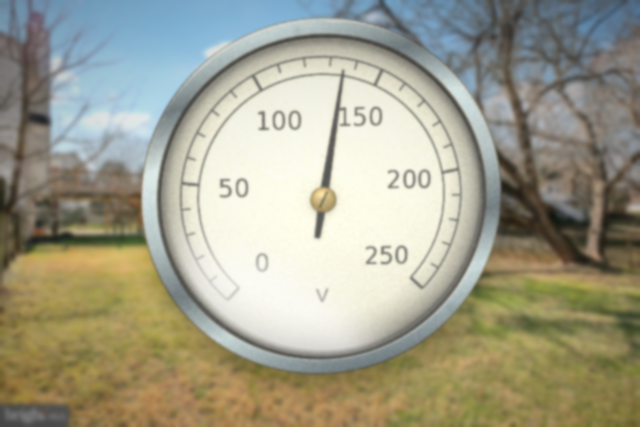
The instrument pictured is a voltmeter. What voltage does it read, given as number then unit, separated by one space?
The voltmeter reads 135 V
